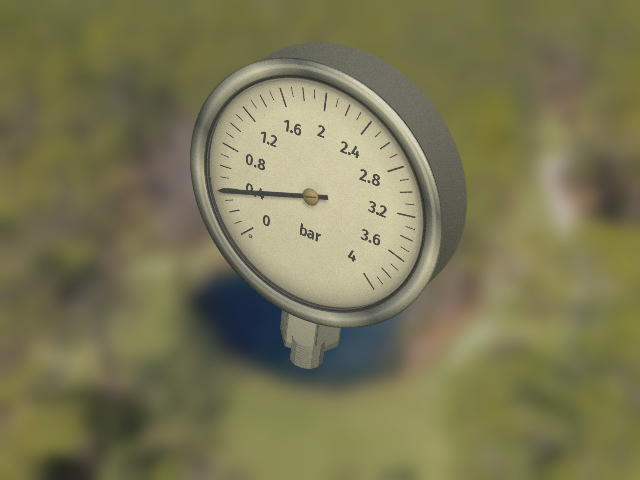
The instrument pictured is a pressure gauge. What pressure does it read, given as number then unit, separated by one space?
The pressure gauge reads 0.4 bar
